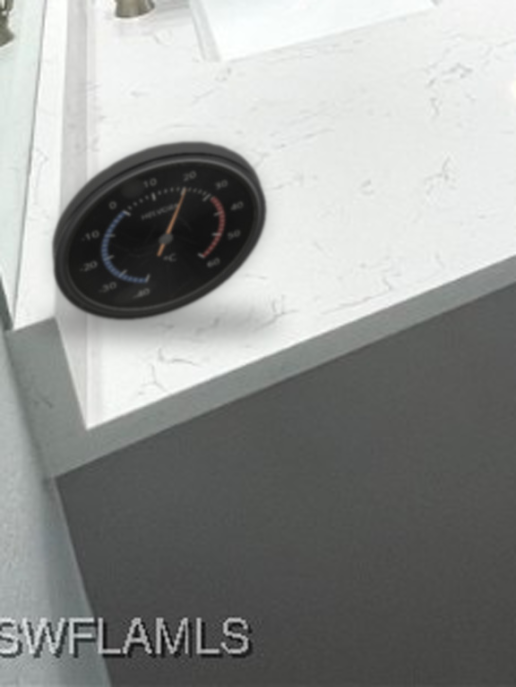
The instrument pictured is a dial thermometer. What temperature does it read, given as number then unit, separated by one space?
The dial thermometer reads 20 °C
